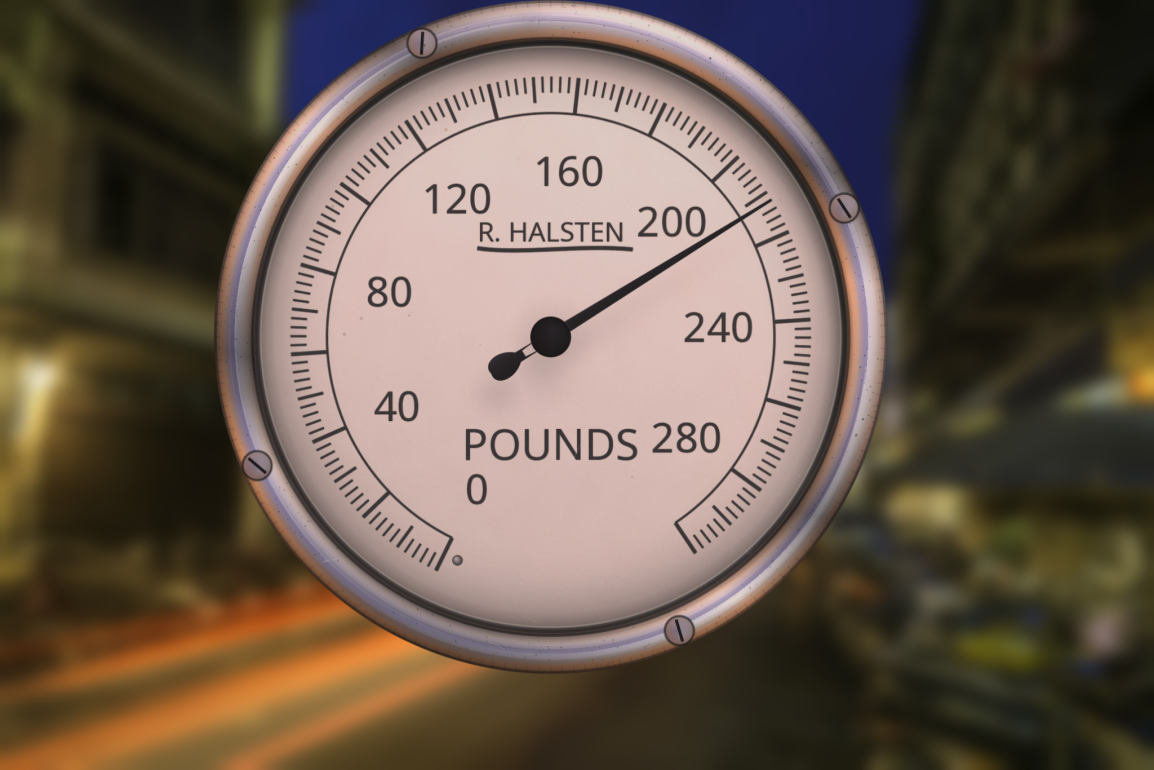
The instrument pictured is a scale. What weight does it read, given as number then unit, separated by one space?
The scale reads 212 lb
